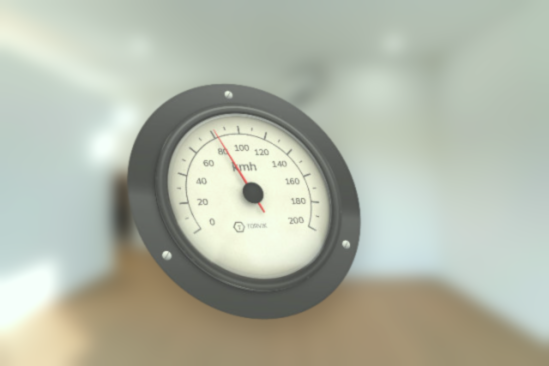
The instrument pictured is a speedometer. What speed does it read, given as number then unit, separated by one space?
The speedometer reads 80 km/h
